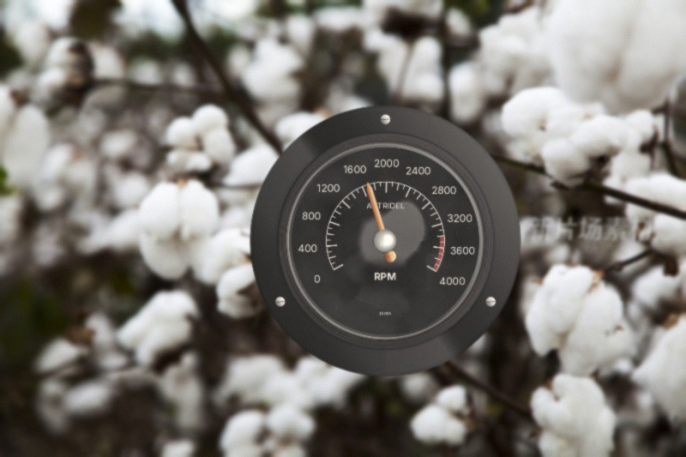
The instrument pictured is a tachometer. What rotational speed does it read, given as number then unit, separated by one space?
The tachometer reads 1700 rpm
